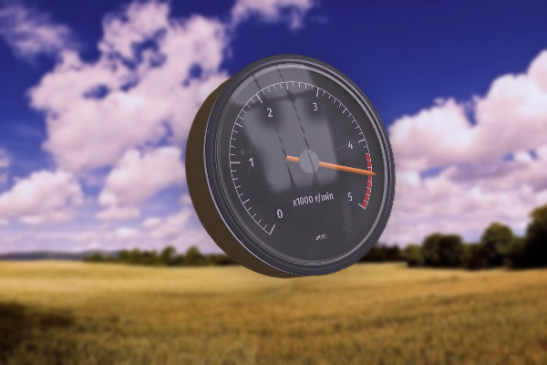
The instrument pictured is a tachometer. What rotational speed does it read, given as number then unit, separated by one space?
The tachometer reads 4500 rpm
